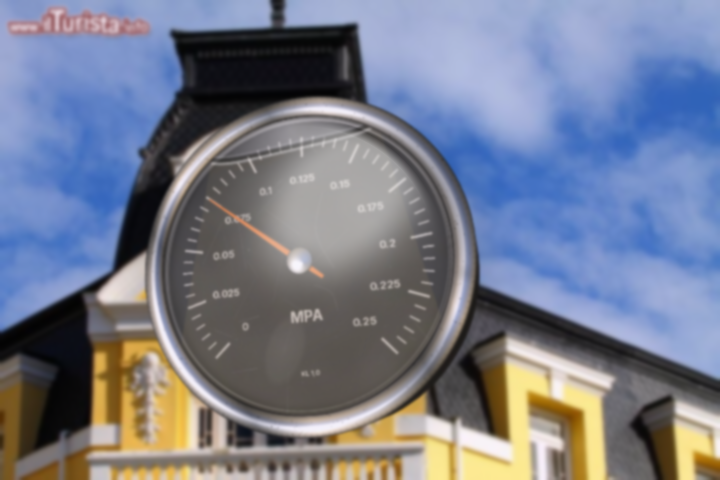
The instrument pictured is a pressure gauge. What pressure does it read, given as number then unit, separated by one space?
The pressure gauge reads 0.075 MPa
